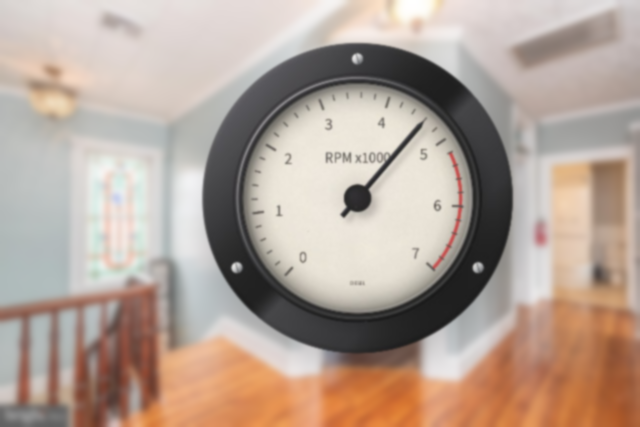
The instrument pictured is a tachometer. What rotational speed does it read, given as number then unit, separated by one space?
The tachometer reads 4600 rpm
